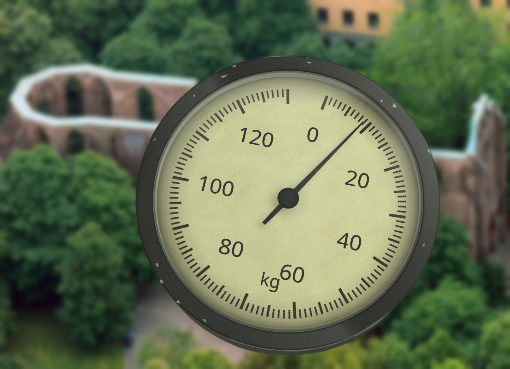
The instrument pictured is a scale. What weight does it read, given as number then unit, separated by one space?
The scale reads 9 kg
